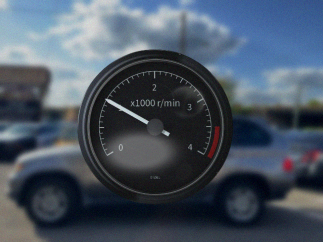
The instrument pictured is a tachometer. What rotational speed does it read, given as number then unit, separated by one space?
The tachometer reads 1000 rpm
